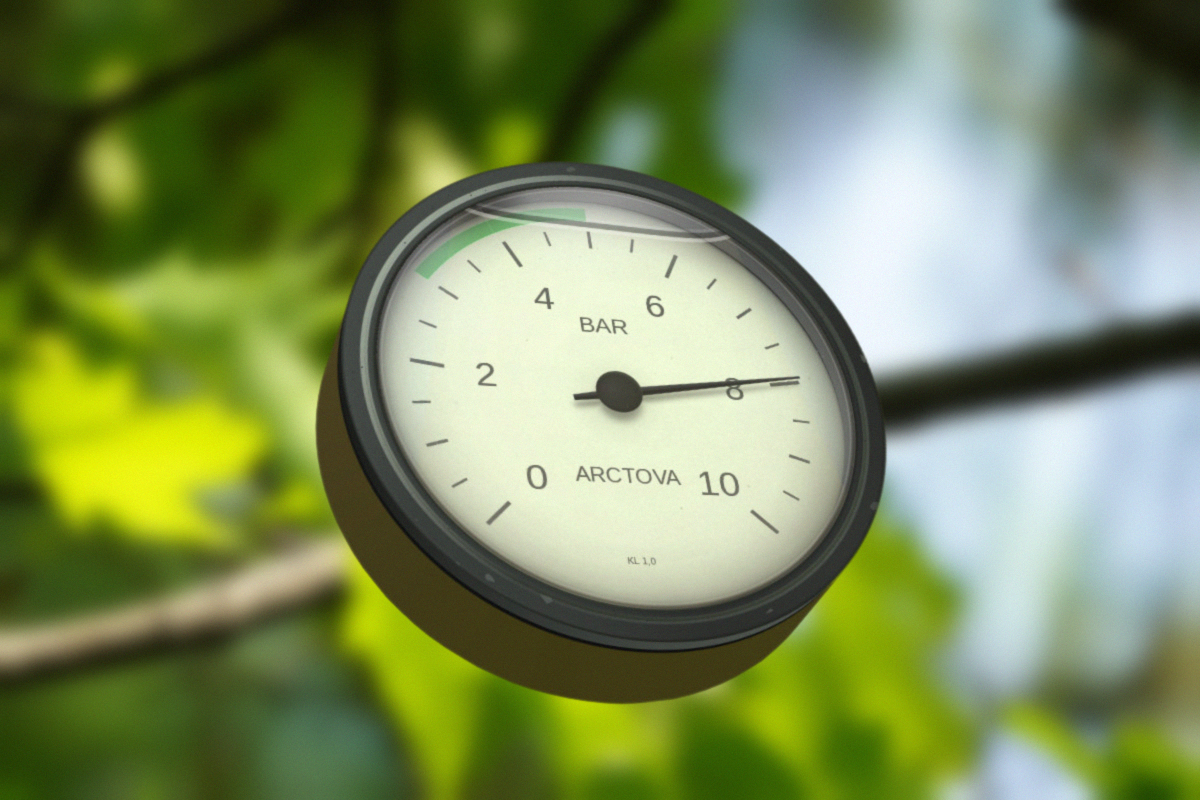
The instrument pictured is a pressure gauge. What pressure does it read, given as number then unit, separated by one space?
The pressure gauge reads 8 bar
